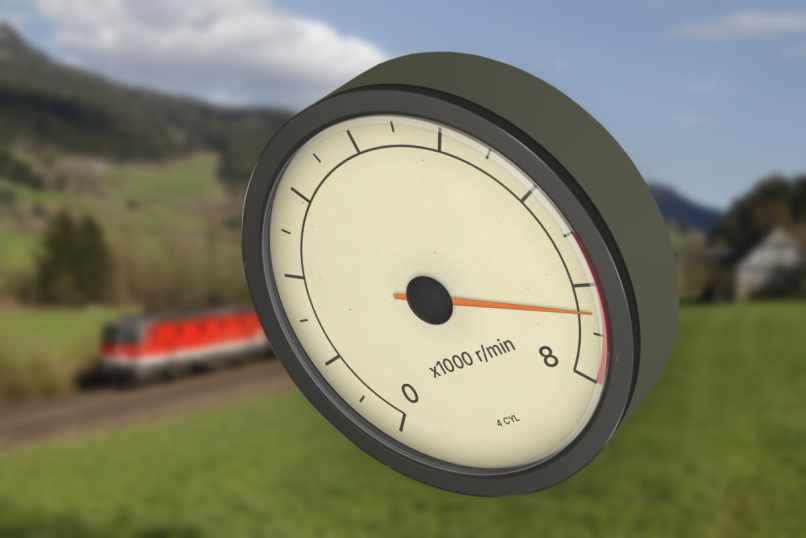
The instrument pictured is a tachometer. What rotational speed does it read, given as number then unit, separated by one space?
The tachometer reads 7250 rpm
